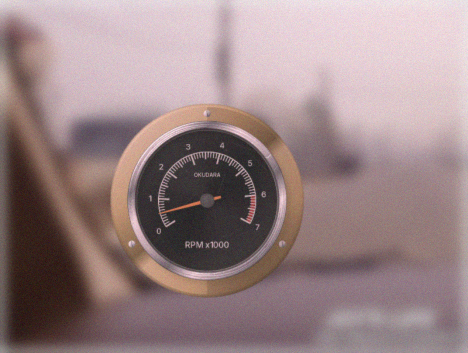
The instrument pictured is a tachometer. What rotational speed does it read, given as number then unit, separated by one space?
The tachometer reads 500 rpm
